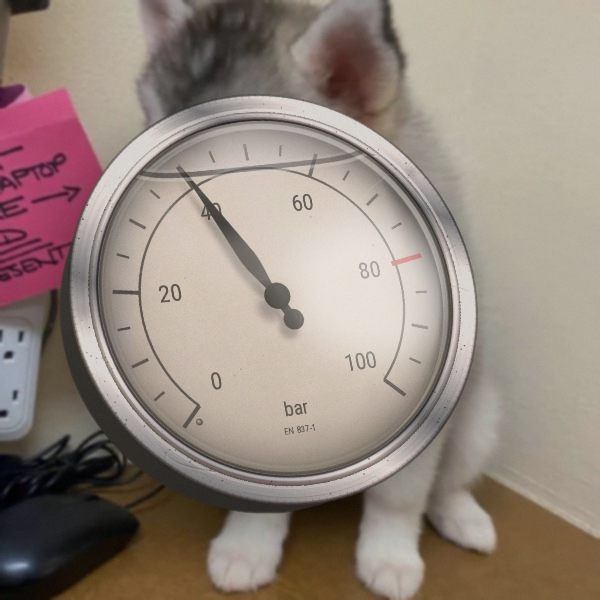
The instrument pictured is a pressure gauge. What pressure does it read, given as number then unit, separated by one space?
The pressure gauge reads 40 bar
